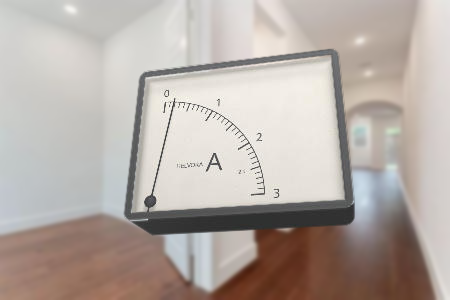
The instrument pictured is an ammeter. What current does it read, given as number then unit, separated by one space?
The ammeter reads 0.2 A
